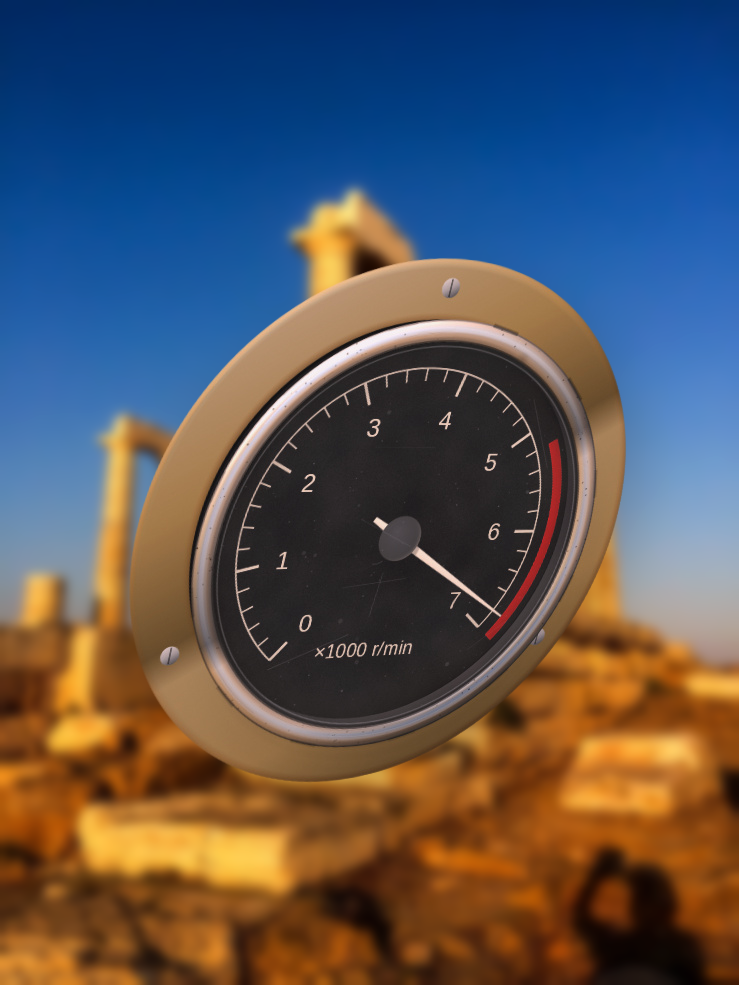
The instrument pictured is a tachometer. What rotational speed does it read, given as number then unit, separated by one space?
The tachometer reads 6800 rpm
